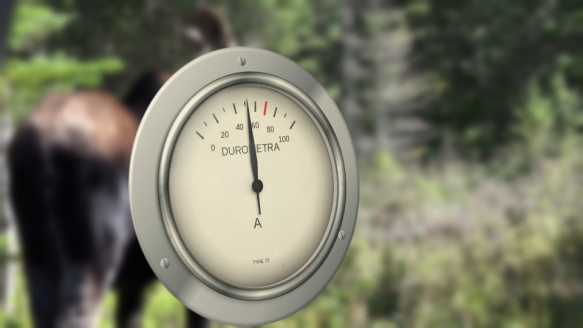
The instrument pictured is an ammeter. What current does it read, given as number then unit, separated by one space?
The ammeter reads 50 A
